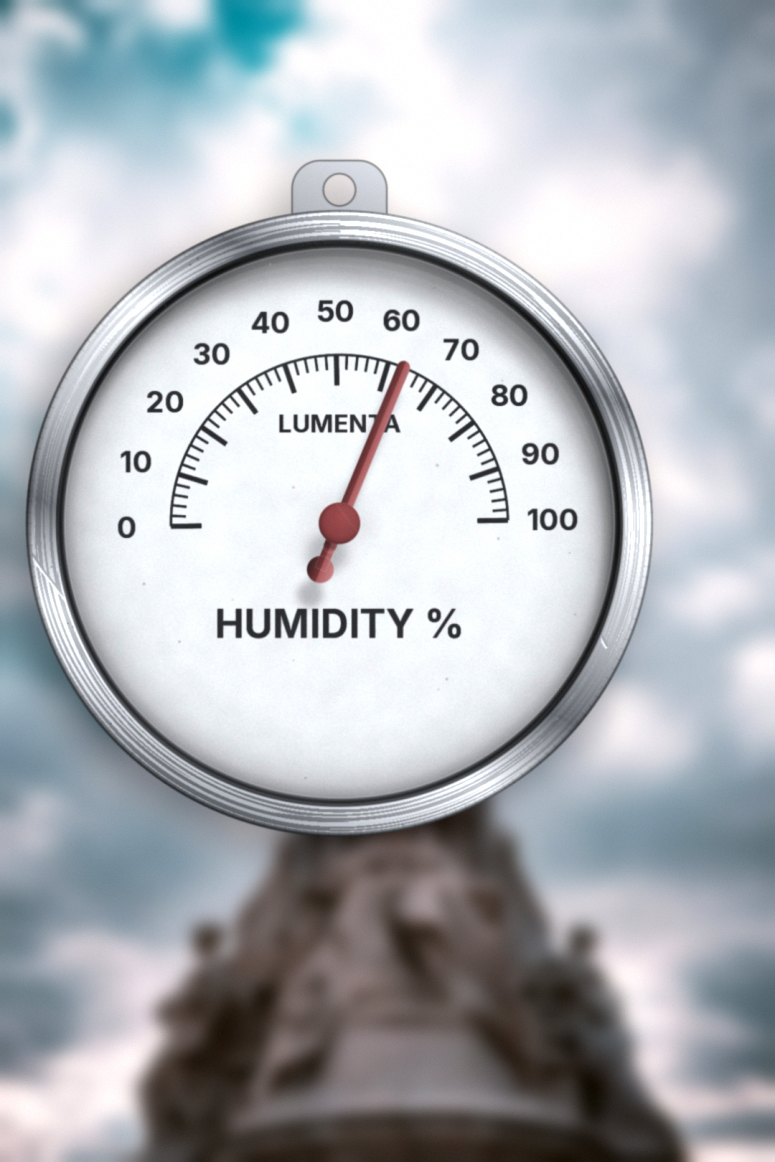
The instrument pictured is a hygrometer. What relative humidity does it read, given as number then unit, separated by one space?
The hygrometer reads 63 %
